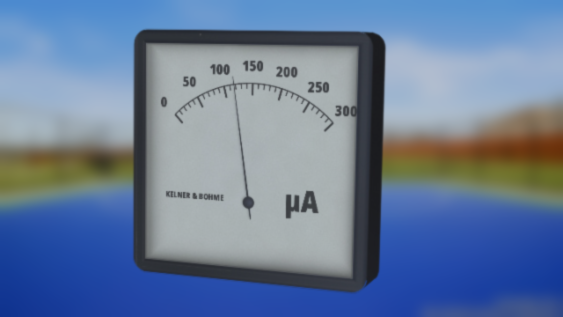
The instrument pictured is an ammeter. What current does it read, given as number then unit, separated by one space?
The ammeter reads 120 µA
